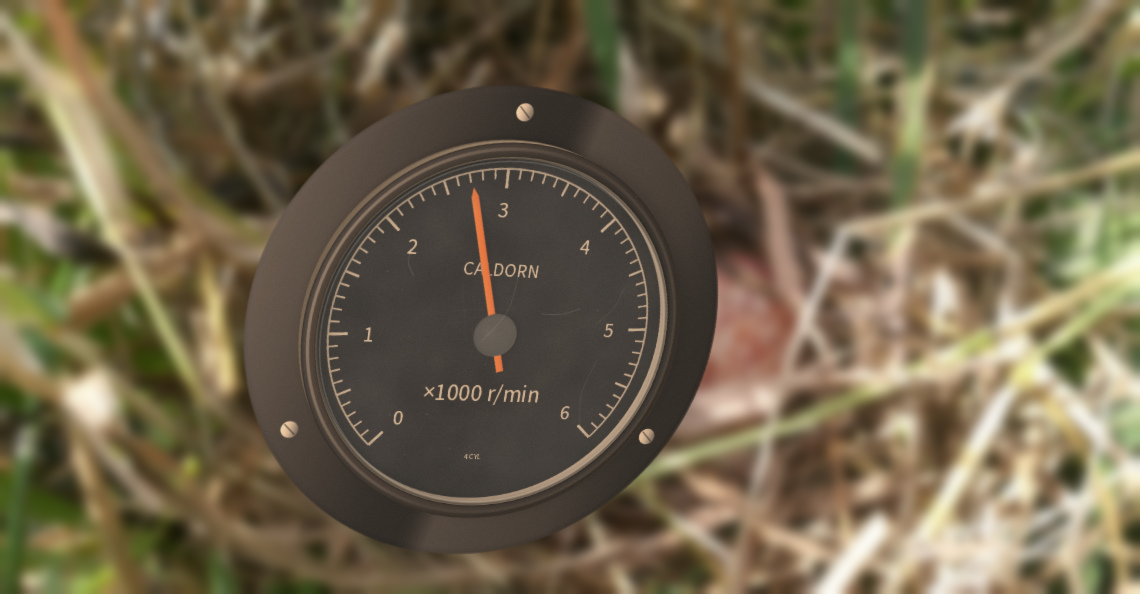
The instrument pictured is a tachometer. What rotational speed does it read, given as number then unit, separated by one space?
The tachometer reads 2700 rpm
